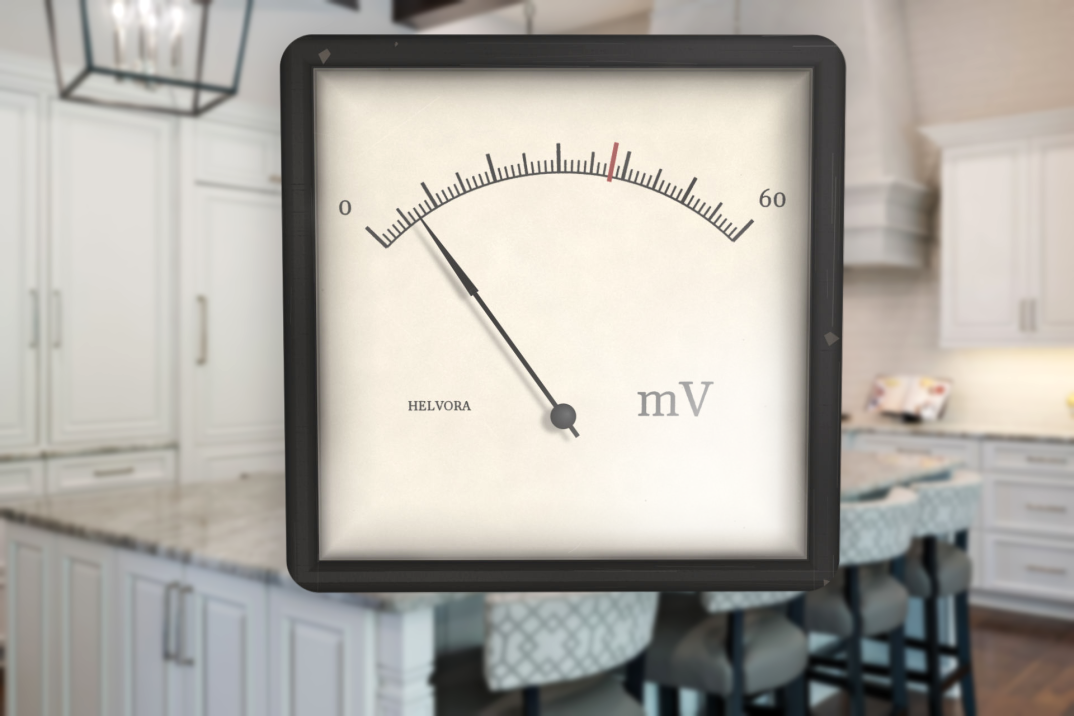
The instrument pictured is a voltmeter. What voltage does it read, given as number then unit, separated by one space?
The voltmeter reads 7 mV
